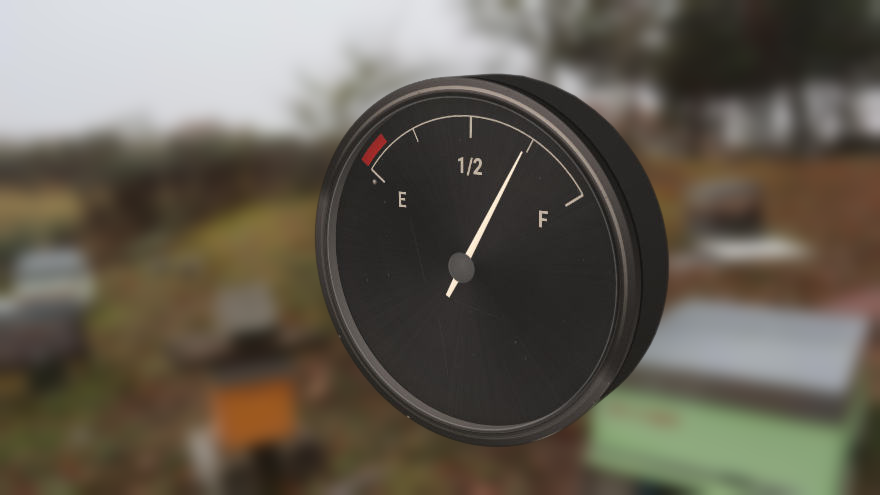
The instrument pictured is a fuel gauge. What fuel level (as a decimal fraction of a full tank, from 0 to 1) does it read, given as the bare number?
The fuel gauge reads 0.75
